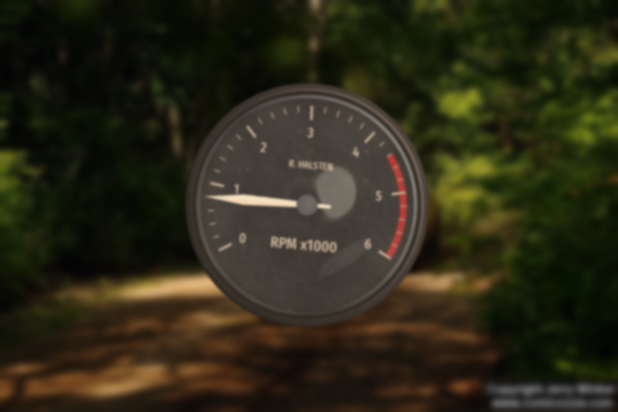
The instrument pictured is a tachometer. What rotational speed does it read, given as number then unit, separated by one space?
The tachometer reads 800 rpm
